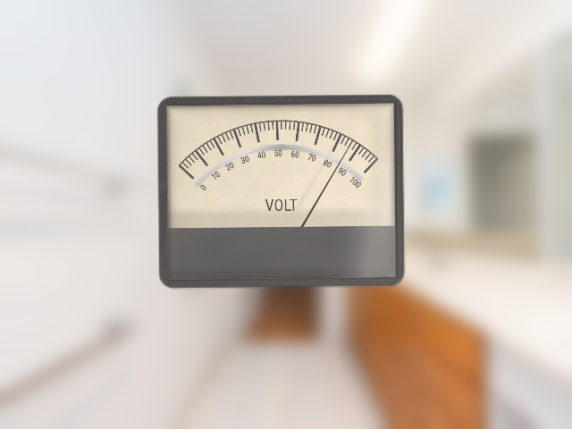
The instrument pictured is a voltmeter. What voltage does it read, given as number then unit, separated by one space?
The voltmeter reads 86 V
